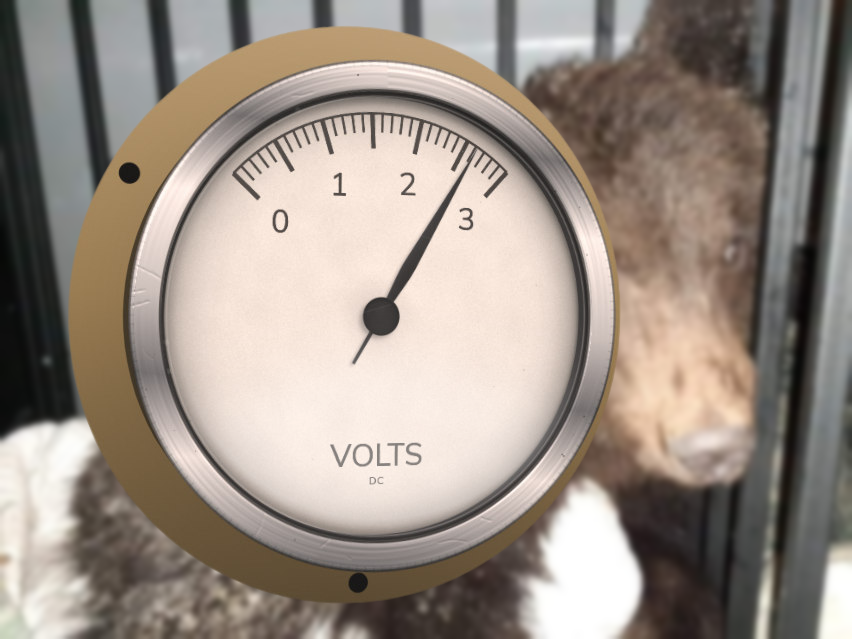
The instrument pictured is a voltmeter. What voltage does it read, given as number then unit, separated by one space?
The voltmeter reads 2.6 V
